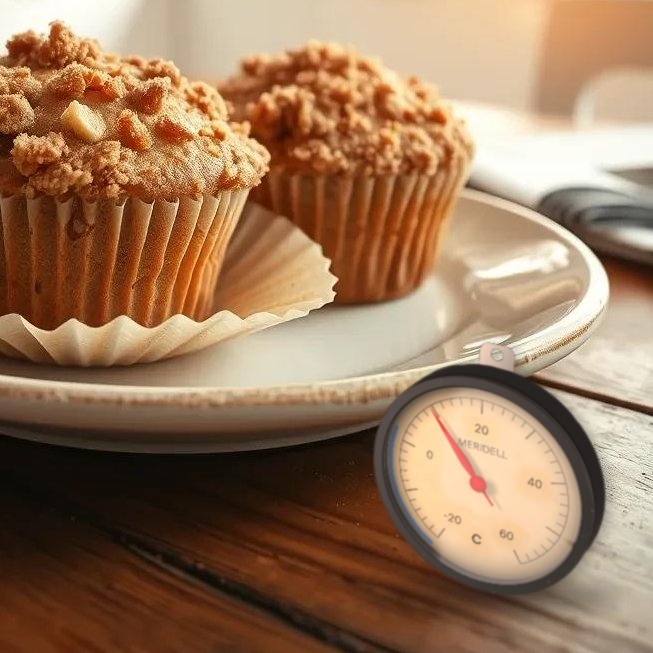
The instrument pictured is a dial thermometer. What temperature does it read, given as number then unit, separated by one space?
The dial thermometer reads 10 °C
